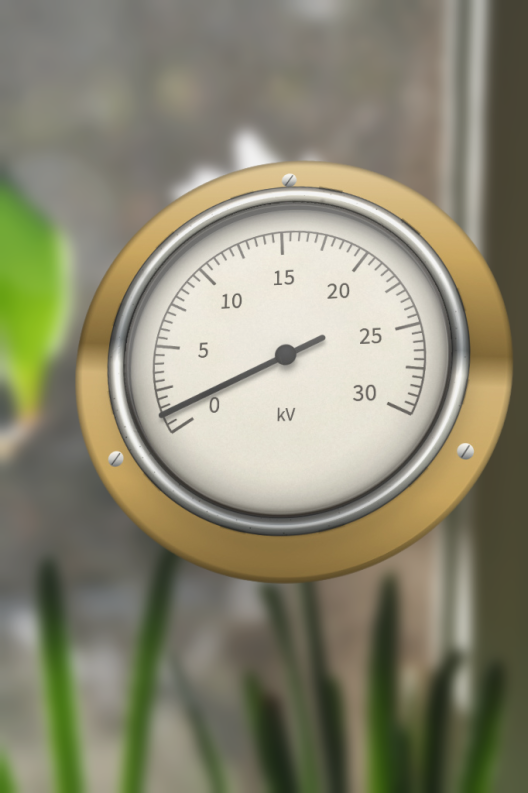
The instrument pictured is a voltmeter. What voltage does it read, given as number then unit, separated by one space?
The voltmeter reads 1 kV
